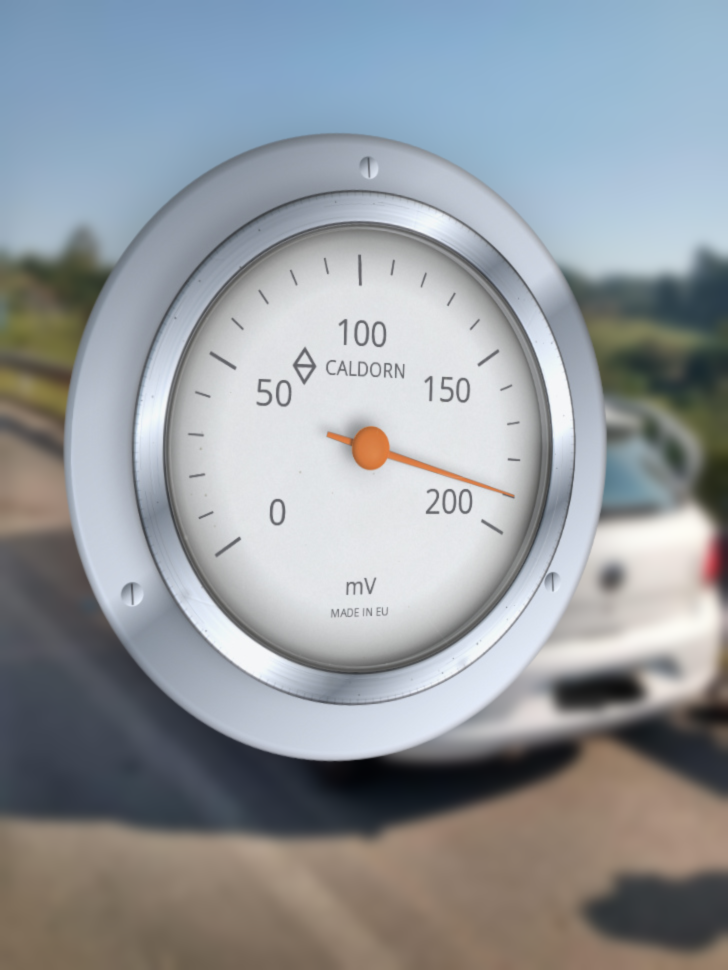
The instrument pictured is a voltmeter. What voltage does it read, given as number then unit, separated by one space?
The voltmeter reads 190 mV
